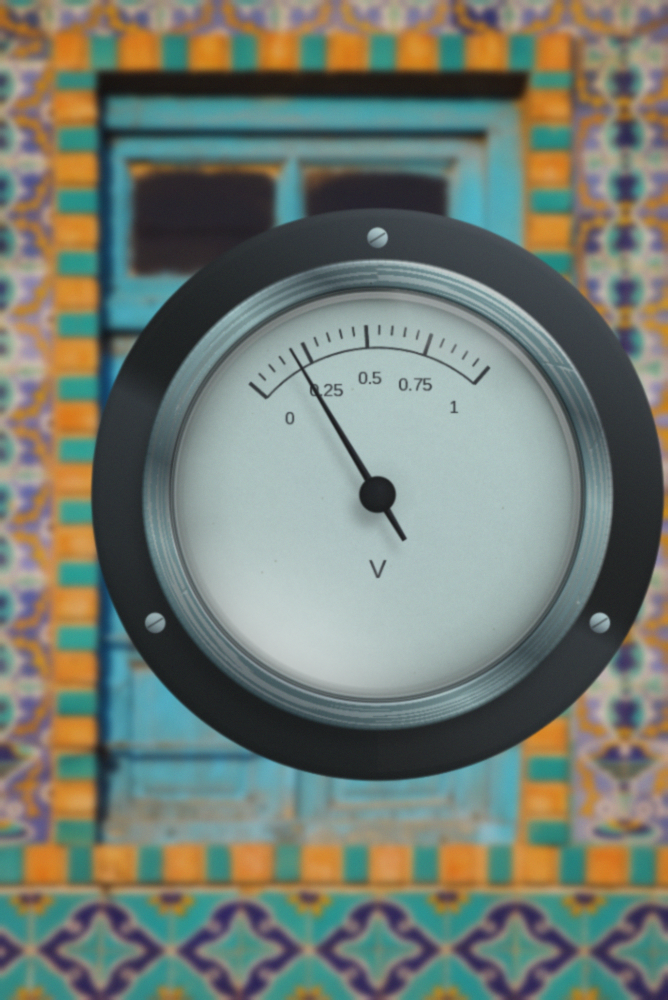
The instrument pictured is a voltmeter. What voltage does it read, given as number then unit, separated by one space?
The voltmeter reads 0.2 V
